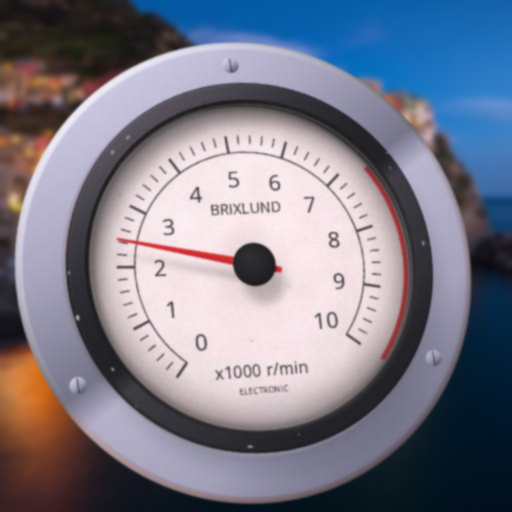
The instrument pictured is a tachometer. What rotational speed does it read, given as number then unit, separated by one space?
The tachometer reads 2400 rpm
